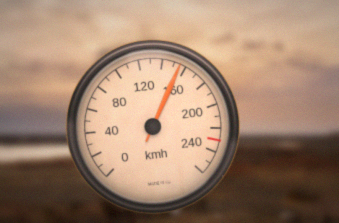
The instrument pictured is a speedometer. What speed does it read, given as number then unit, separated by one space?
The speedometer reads 155 km/h
